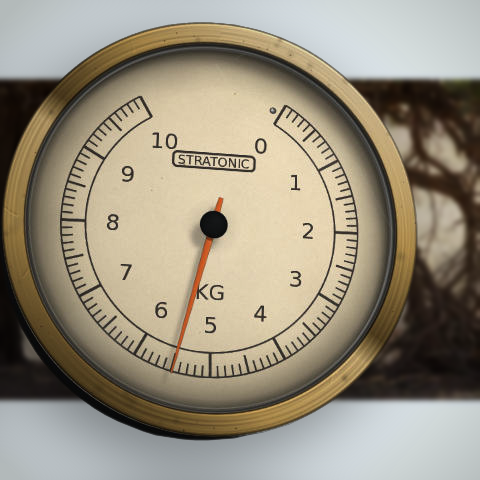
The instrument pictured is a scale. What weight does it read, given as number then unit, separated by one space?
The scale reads 5.5 kg
